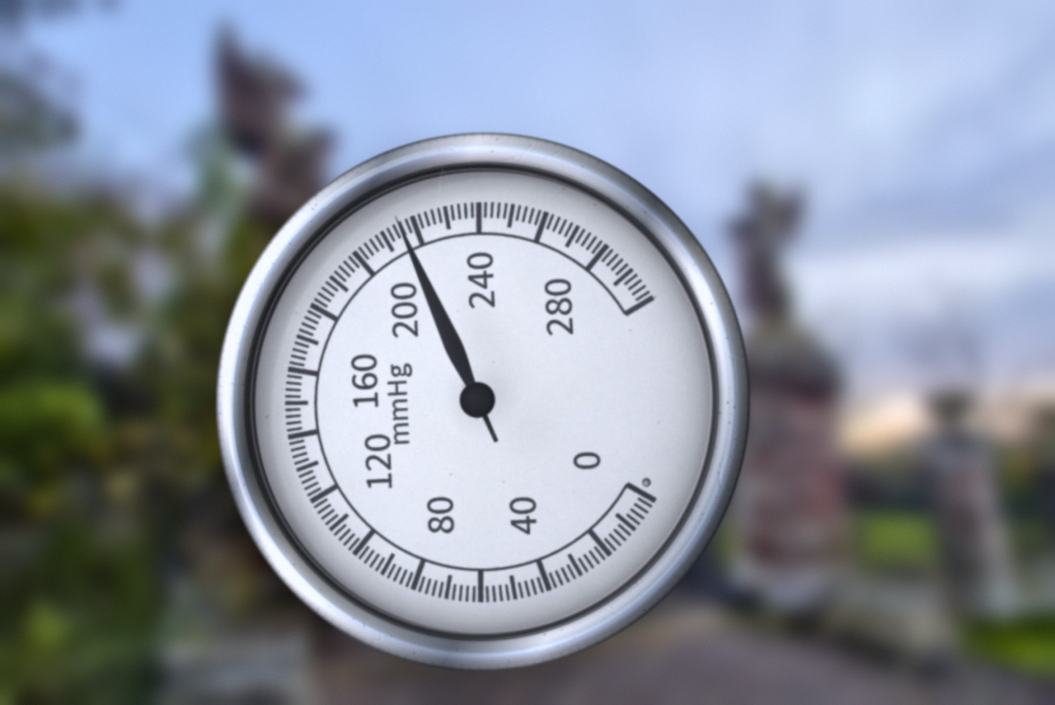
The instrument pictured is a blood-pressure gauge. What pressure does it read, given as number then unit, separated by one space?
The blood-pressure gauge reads 216 mmHg
